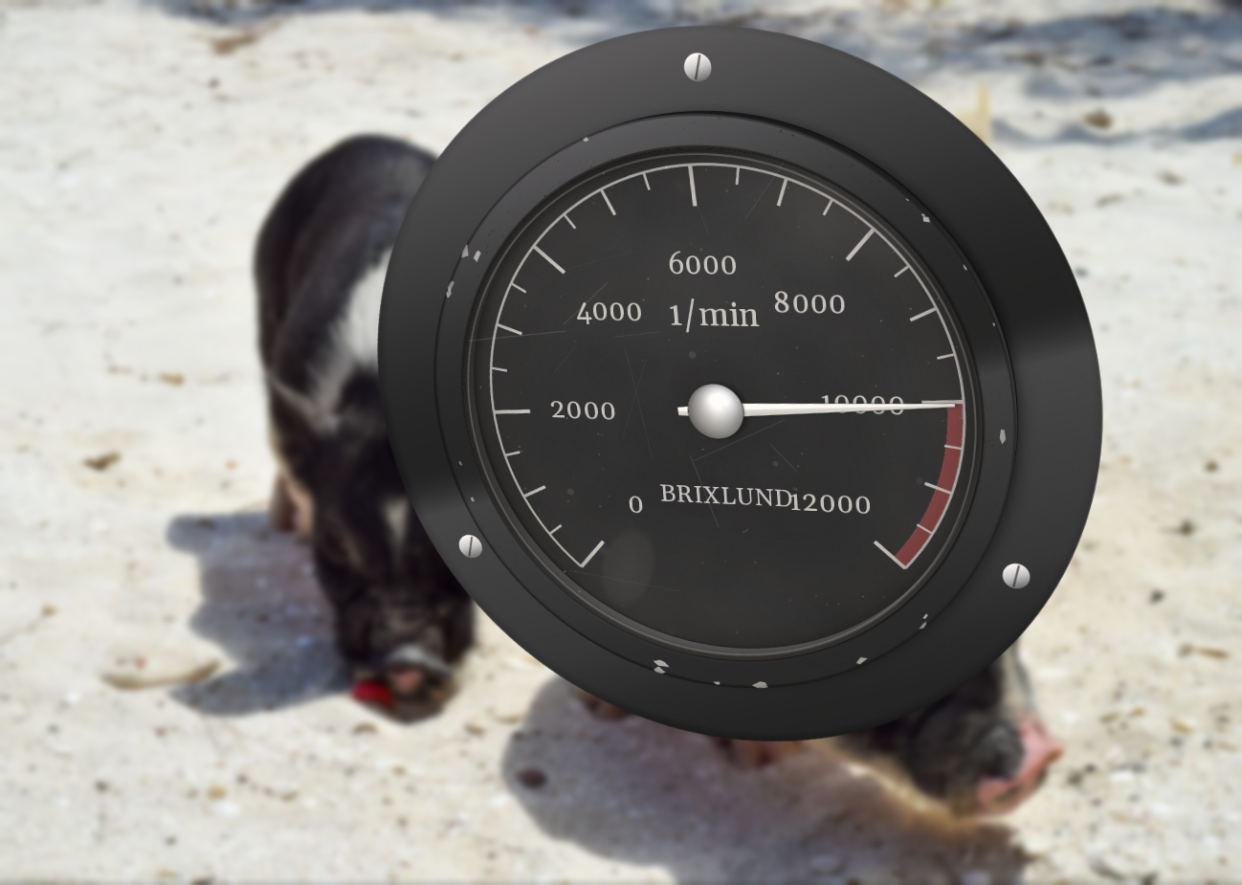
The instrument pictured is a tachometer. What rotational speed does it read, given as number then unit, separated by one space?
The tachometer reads 10000 rpm
